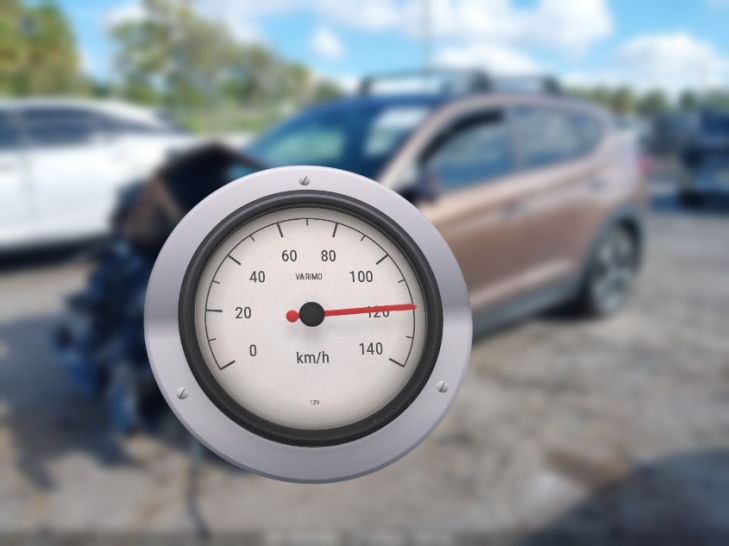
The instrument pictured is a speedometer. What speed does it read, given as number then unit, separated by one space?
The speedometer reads 120 km/h
